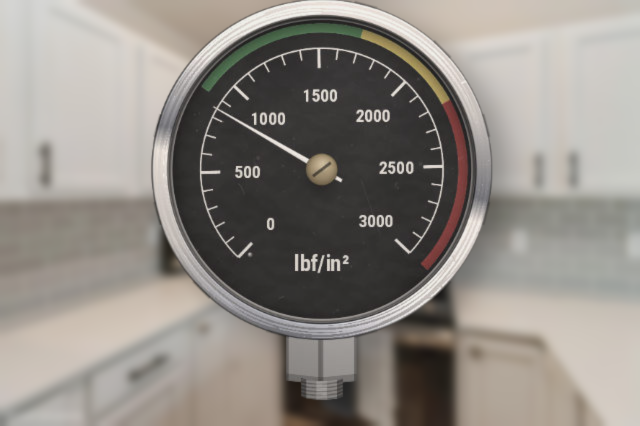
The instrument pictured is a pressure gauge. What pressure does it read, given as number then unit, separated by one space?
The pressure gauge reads 850 psi
